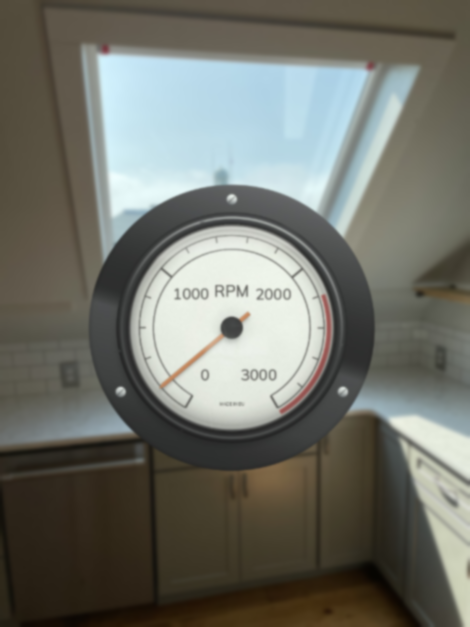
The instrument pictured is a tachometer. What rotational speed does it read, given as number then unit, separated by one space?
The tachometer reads 200 rpm
